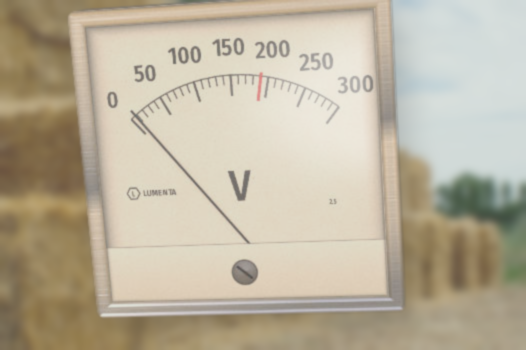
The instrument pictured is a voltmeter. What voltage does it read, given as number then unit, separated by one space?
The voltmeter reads 10 V
